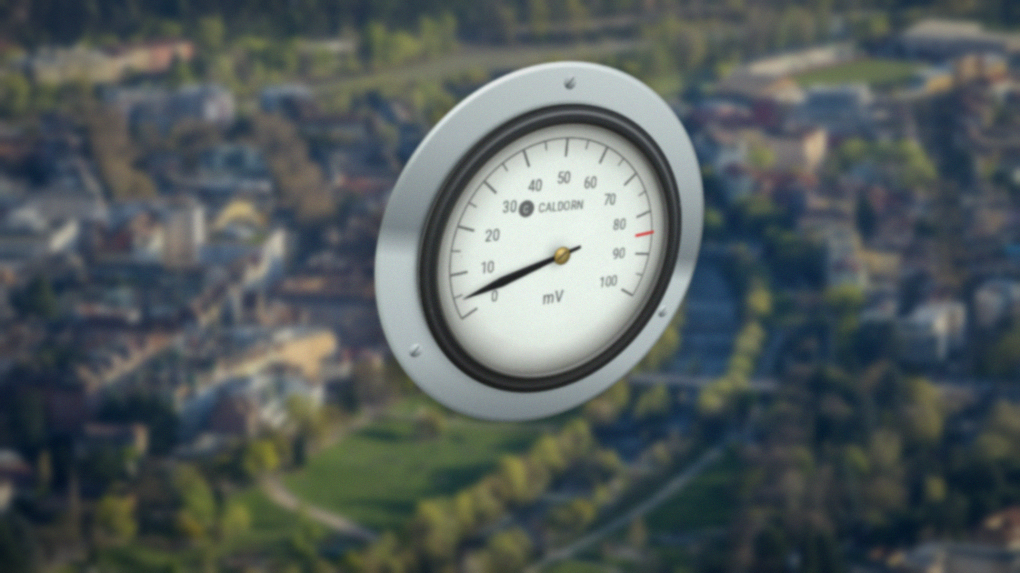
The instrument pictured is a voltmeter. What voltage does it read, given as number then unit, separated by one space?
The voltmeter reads 5 mV
